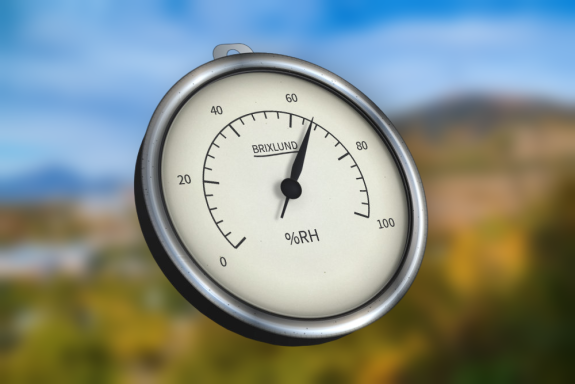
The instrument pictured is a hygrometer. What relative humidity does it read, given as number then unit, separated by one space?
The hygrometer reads 66 %
